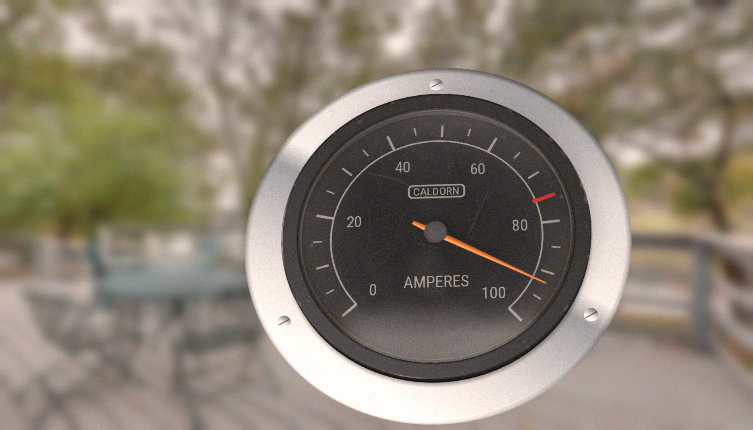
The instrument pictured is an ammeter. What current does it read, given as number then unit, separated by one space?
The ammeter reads 92.5 A
